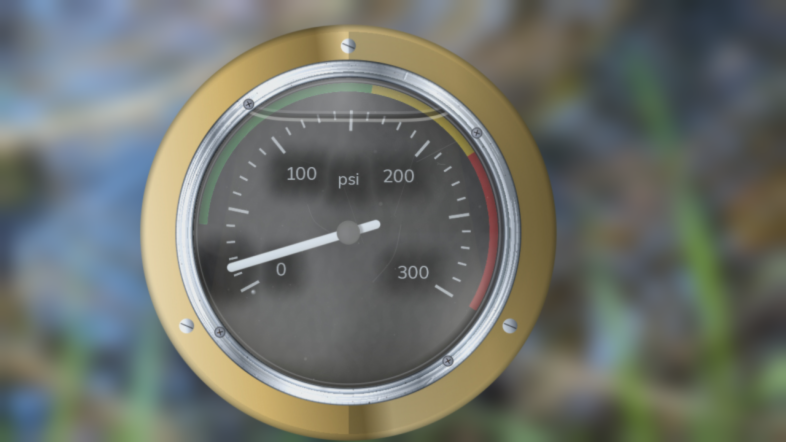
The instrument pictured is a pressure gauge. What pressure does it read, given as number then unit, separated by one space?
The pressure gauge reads 15 psi
